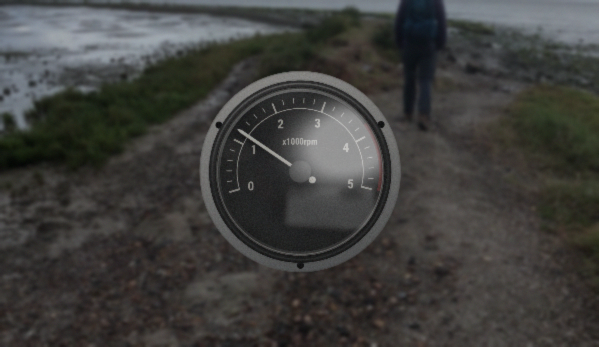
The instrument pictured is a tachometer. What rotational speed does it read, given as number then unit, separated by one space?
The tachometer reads 1200 rpm
